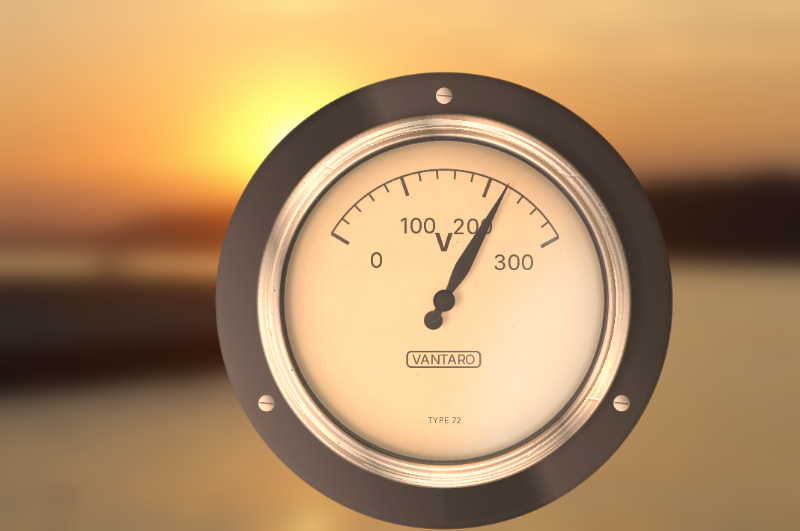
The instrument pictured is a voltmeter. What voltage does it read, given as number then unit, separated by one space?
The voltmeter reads 220 V
